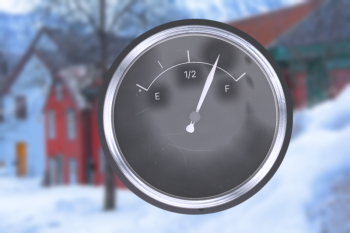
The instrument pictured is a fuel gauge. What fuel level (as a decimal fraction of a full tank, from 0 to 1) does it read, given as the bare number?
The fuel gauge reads 0.75
